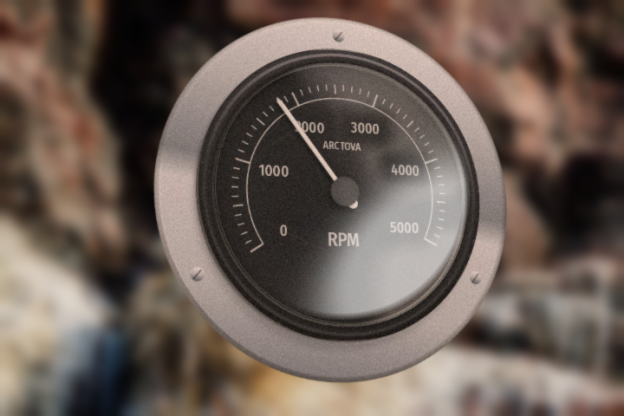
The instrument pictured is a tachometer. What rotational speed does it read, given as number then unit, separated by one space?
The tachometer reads 1800 rpm
